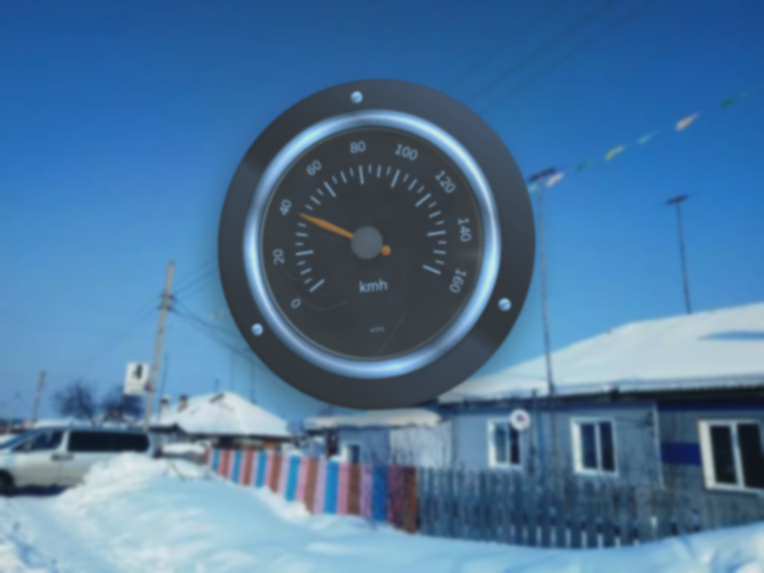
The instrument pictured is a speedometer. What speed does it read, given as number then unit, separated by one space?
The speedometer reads 40 km/h
